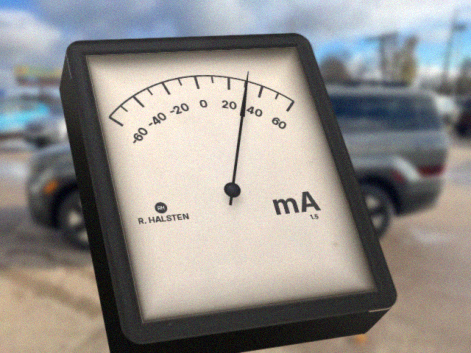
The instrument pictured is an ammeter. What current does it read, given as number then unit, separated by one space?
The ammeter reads 30 mA
